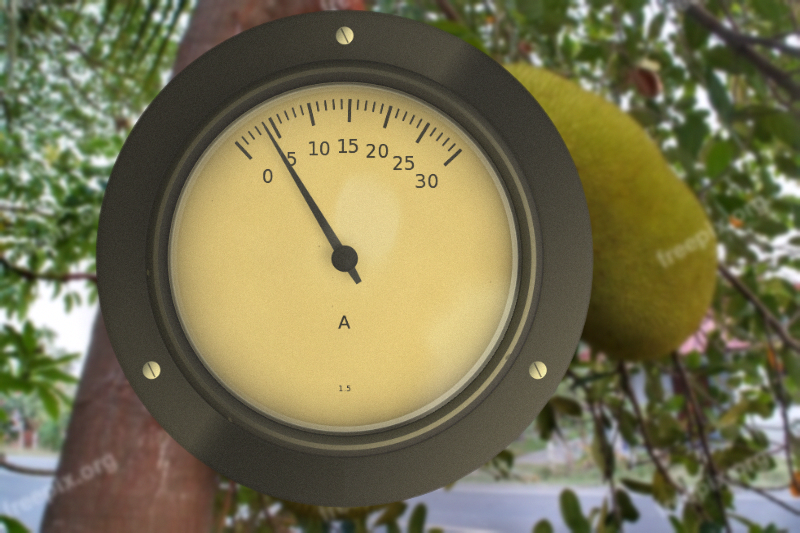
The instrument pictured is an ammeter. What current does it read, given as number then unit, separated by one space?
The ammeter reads 4 A
